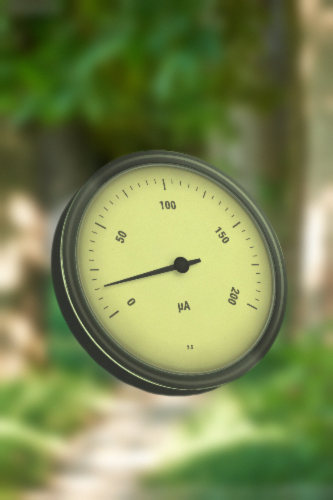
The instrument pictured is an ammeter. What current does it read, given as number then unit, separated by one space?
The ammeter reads 15 µA
